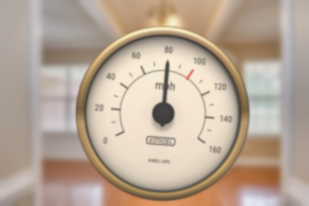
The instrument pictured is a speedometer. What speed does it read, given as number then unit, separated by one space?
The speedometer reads 80 mph
